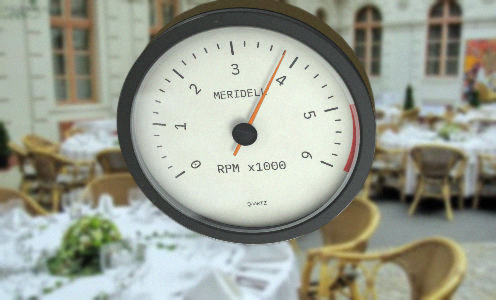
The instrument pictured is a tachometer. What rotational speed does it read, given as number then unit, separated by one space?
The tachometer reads 3800 rpm
